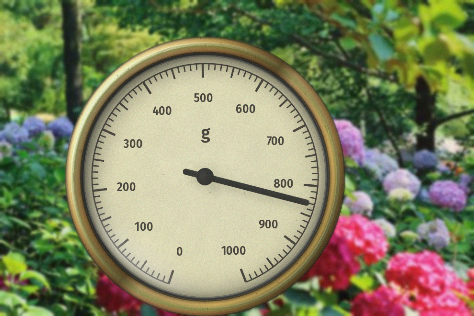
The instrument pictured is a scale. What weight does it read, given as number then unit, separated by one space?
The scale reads 830 g
